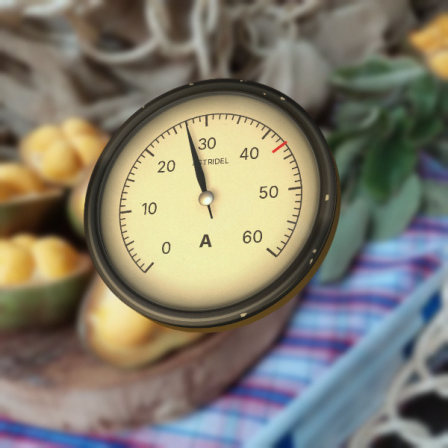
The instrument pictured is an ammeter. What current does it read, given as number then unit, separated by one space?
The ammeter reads 27 A
